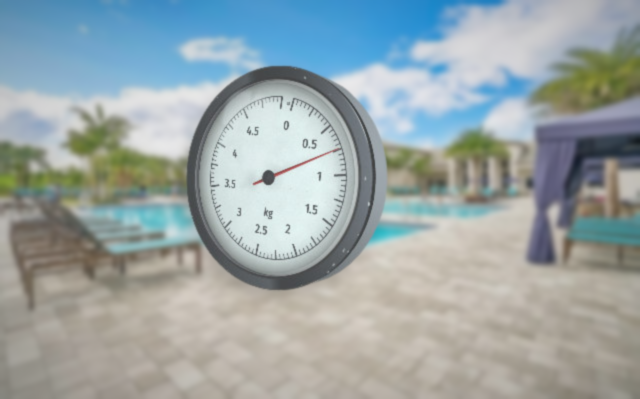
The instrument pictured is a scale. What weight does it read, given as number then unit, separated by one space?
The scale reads 0.75 kg
